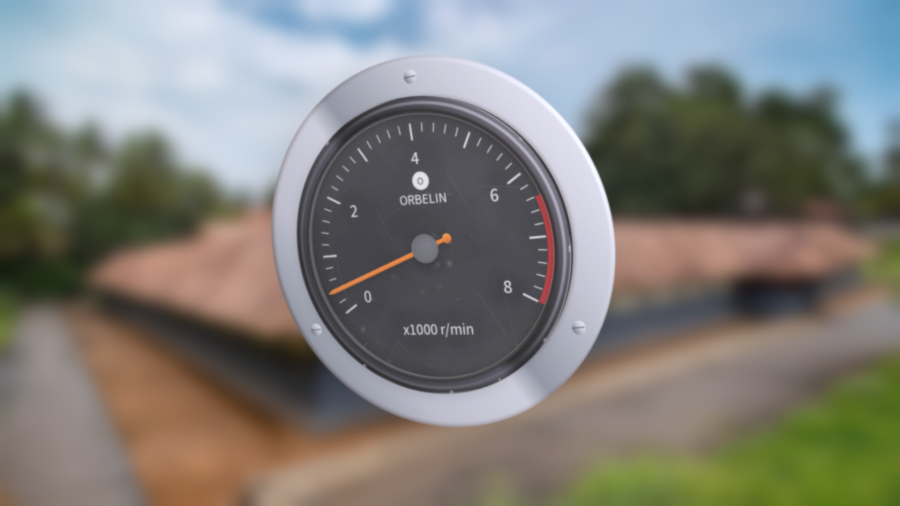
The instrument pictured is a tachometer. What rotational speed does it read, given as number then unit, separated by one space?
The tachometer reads 400 rpm
